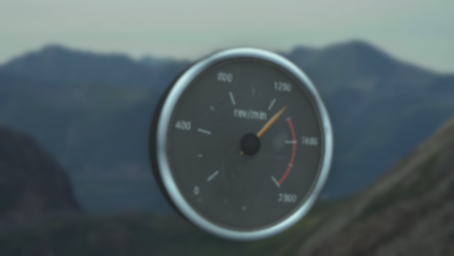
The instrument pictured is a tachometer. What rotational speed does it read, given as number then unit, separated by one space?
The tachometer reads 1300 rpm
